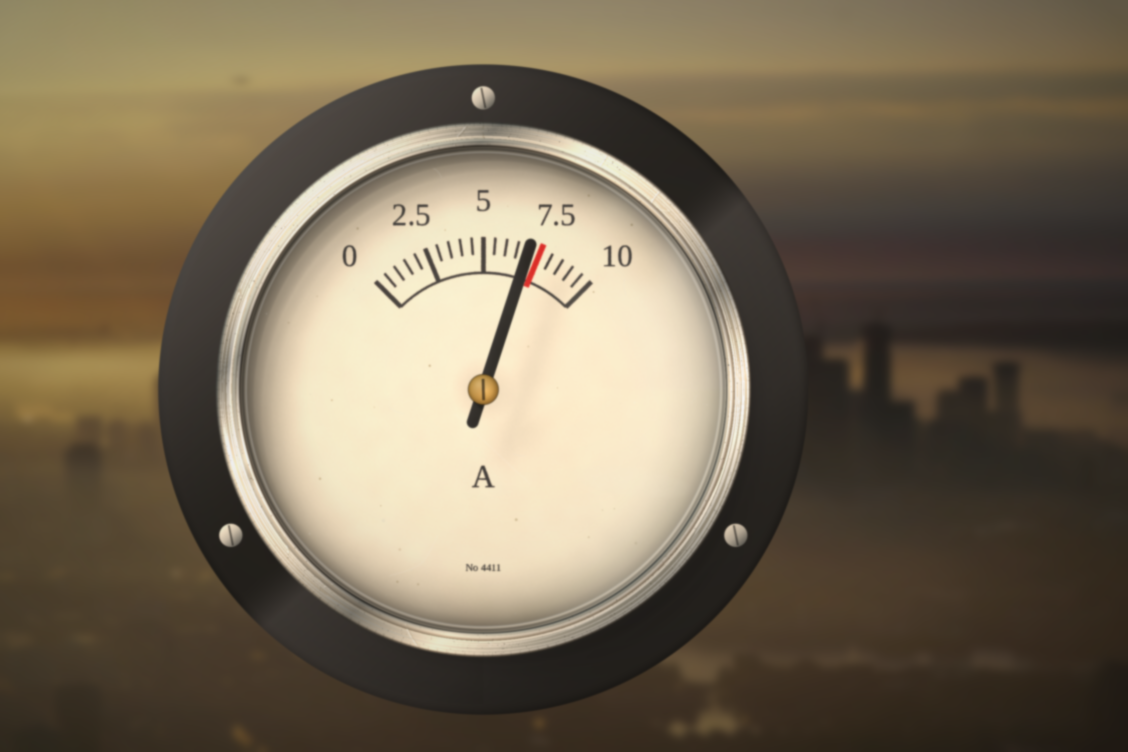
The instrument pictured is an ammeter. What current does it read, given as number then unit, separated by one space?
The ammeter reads 7 A
